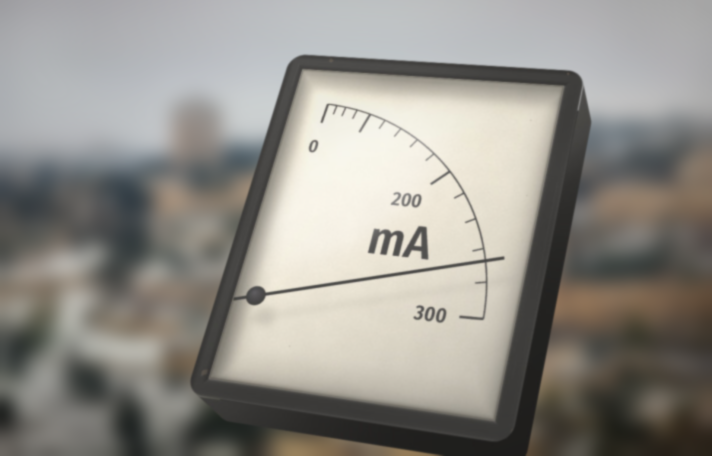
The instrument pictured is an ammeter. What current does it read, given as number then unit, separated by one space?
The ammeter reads 270 mA
